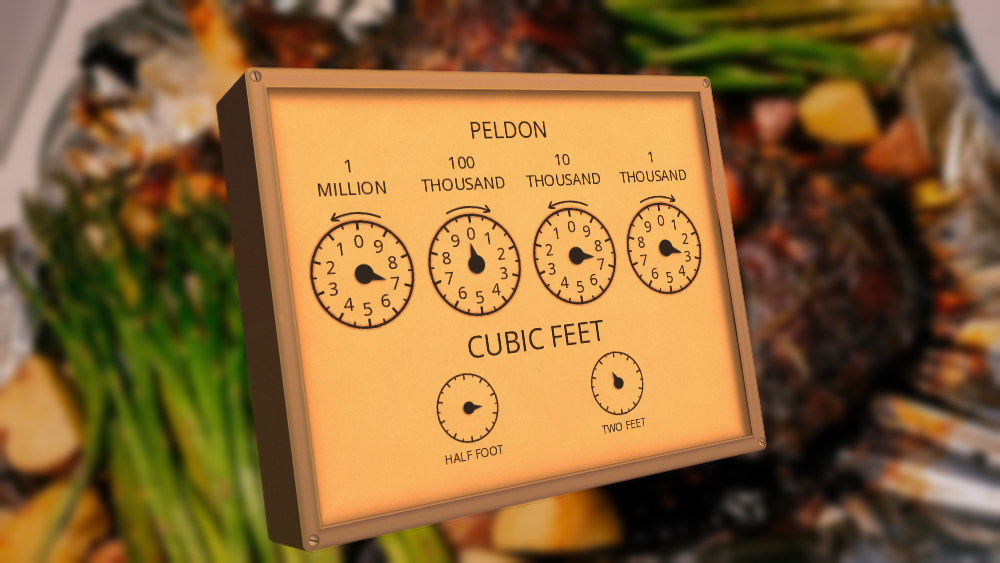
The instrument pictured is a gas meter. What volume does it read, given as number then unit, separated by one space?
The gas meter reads 697300 ft³
